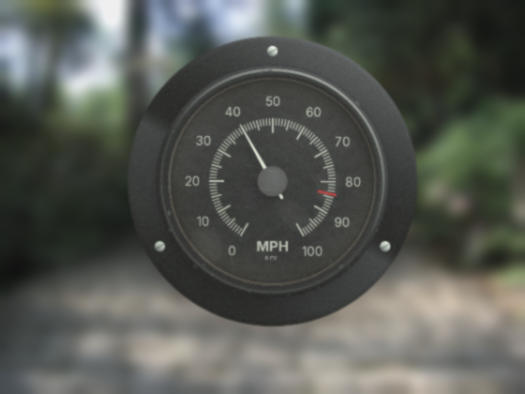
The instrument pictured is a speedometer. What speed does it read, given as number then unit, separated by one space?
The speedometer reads 40 mph
